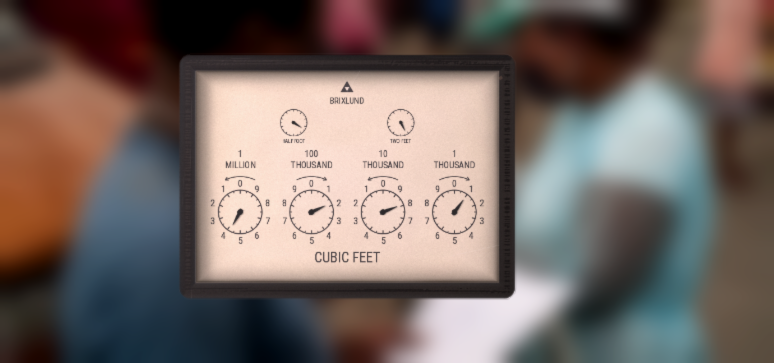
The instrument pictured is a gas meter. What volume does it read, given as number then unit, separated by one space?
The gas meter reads 418100 ft³
